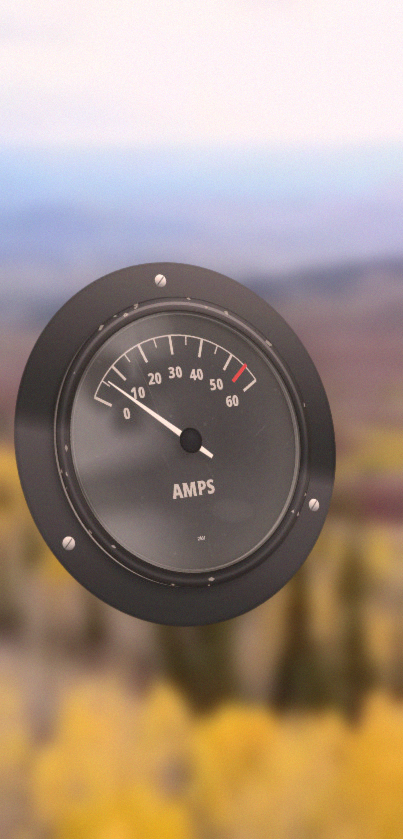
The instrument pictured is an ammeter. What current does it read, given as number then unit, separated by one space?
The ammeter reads 5 A
